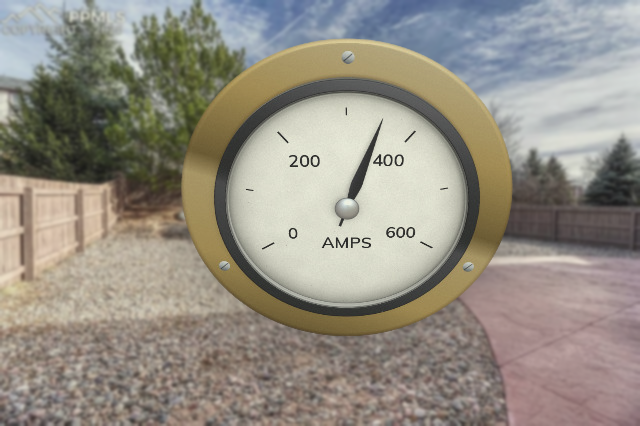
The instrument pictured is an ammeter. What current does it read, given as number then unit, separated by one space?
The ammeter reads 350 A
